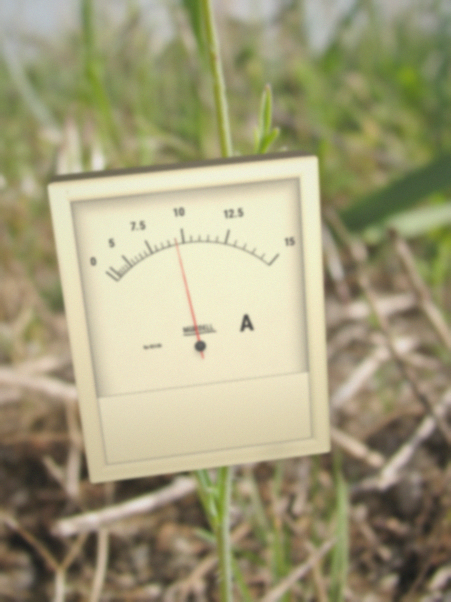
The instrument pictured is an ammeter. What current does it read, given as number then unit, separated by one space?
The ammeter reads 9.5 A
